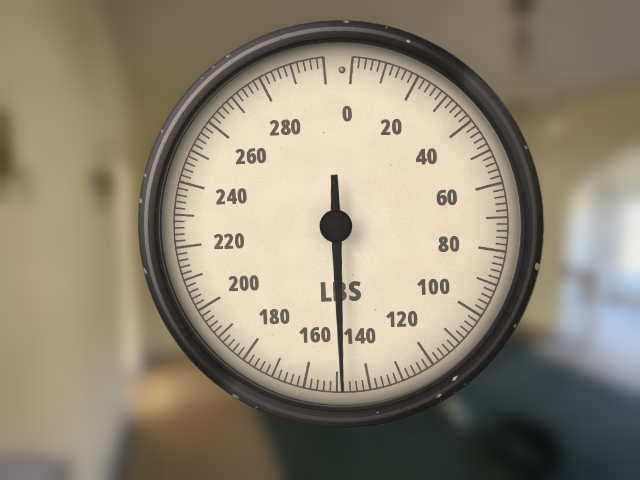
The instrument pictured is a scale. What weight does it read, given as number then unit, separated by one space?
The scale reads 148 lb
